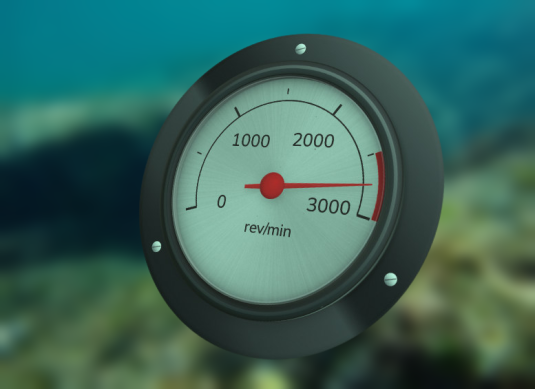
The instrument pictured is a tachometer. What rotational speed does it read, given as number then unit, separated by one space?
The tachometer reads 2750 rpm
